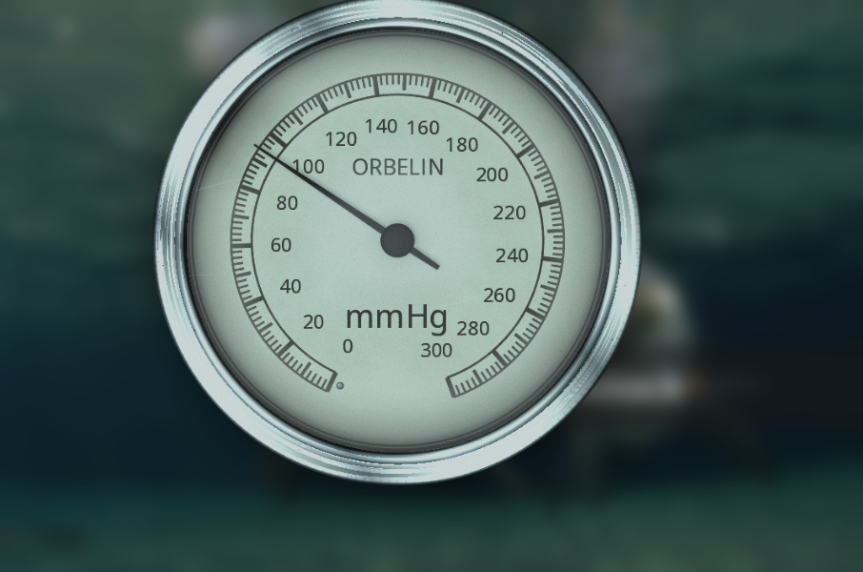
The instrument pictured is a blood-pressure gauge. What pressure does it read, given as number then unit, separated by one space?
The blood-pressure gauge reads 94 mmHg
